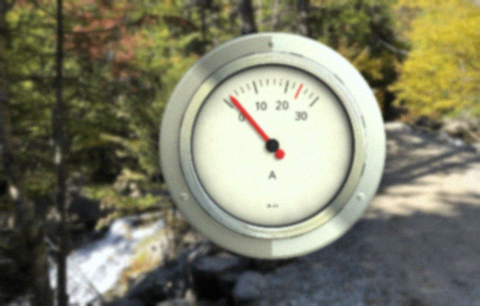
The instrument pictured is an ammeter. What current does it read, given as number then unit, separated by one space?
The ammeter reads 2 A
